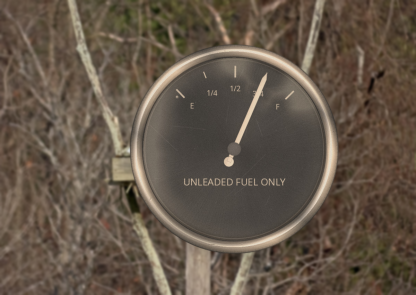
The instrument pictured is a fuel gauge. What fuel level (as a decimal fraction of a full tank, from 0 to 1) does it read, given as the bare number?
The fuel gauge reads 0.75
